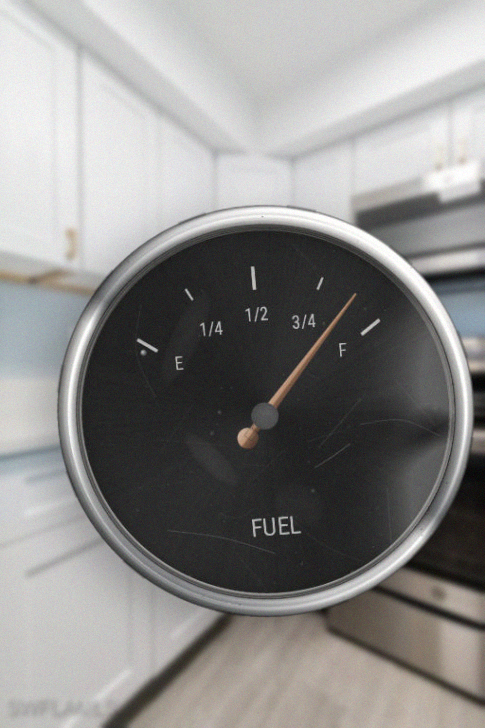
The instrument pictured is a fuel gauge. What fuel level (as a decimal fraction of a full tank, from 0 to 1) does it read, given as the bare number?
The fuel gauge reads 0.875
